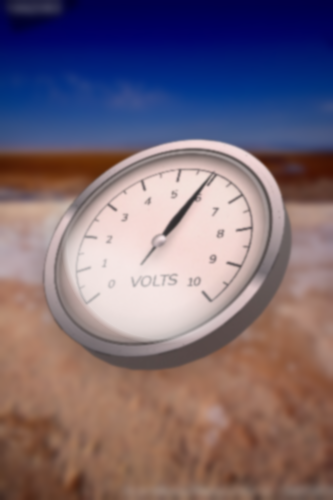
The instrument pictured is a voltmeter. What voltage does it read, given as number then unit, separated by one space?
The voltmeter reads 6 V
